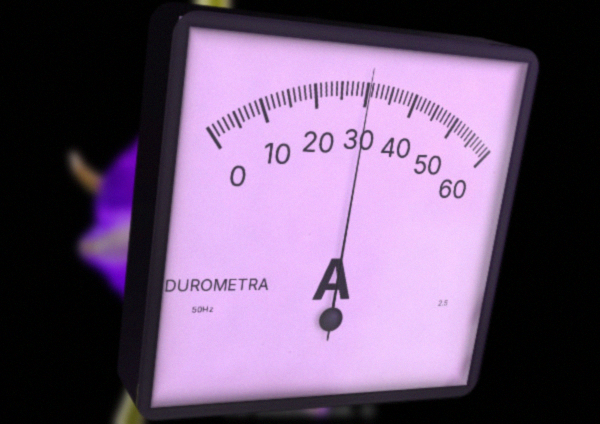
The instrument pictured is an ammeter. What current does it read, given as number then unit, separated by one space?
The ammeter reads 30 A
